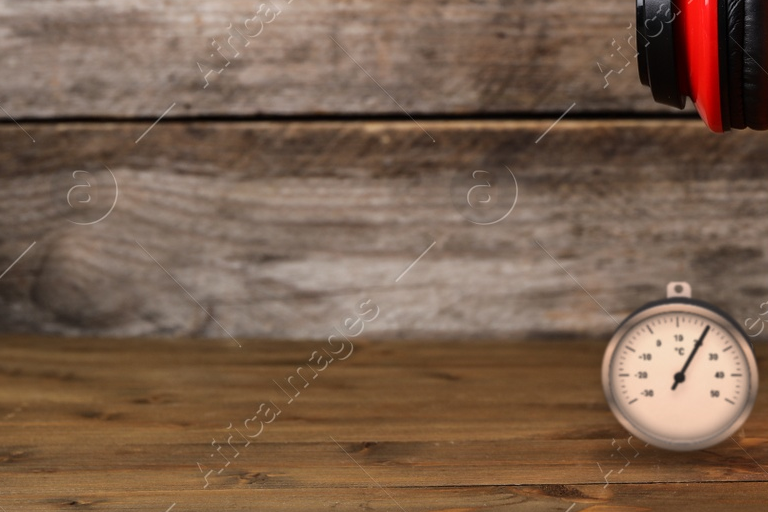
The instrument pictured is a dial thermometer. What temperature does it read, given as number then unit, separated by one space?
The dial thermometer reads 20 °C
